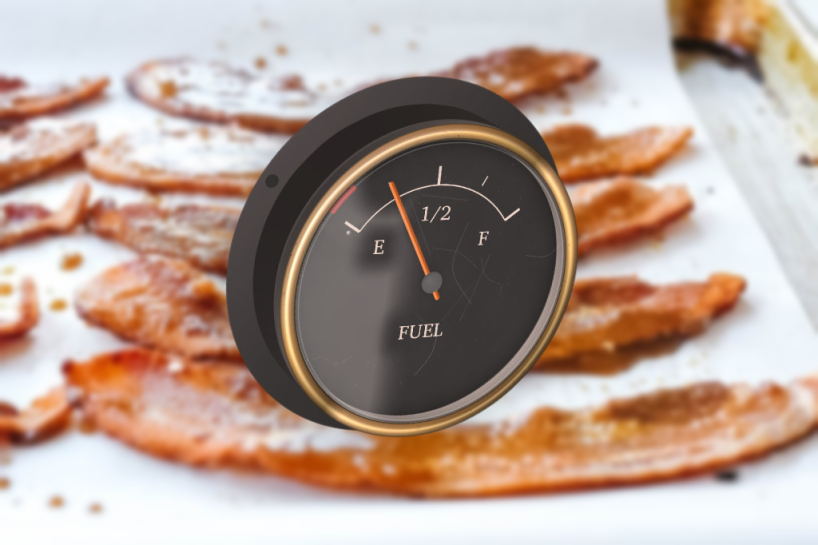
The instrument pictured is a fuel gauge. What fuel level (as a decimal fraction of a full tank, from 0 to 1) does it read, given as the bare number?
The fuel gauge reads 0.25
